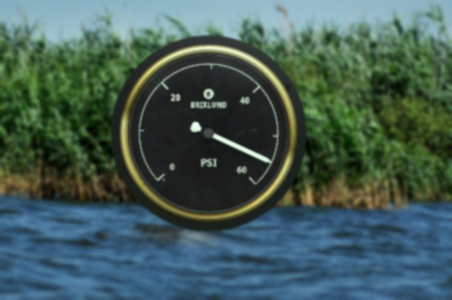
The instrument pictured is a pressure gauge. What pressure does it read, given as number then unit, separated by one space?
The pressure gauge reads 55 psi
